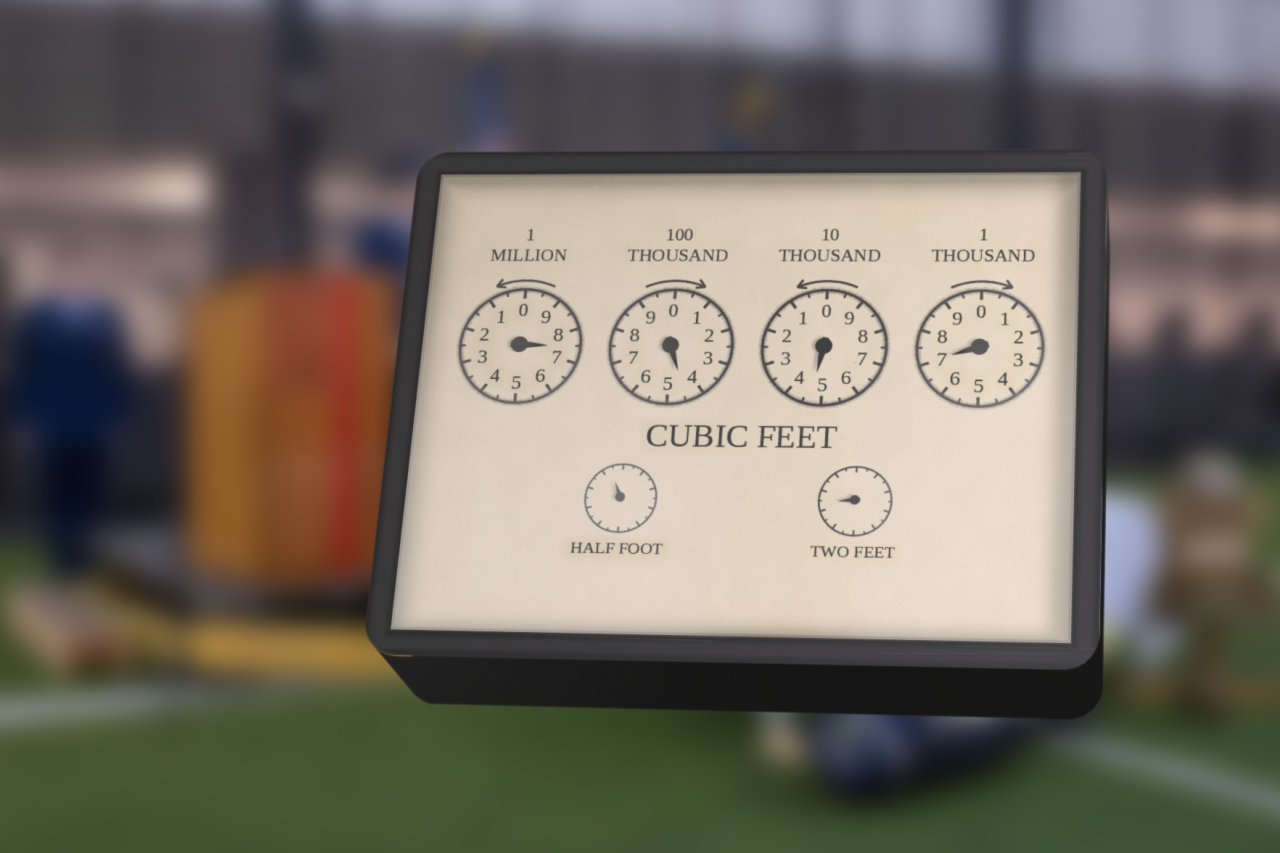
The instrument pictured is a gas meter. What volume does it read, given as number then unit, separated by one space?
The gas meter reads 744700 ft³
